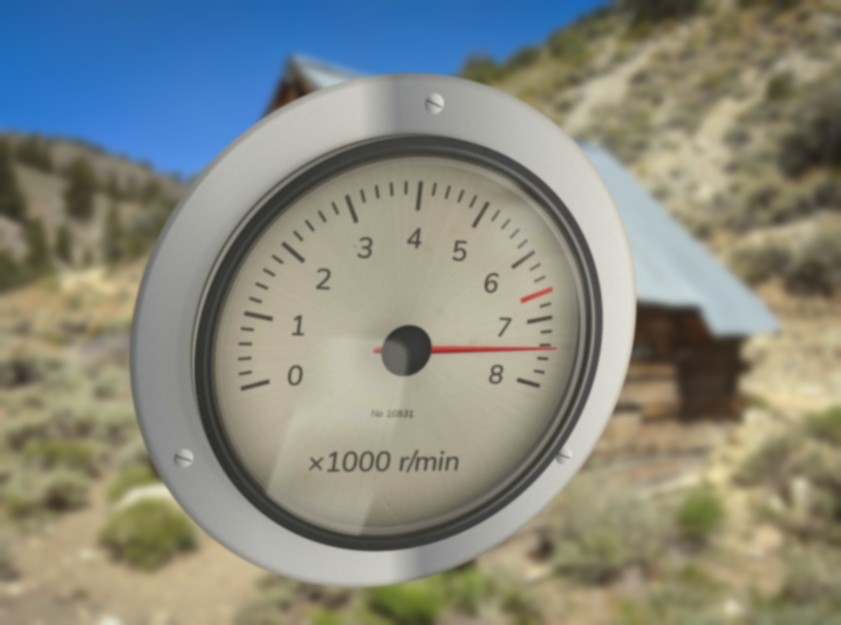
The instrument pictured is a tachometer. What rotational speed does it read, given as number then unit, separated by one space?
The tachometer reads 7400 rpm
